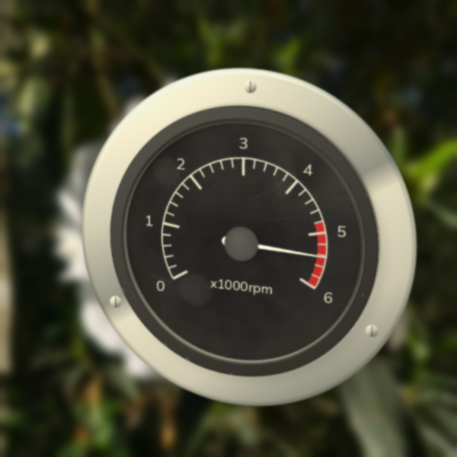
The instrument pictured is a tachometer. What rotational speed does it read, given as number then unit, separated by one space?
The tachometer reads 5400 rpm
